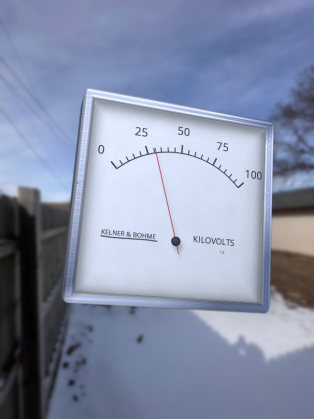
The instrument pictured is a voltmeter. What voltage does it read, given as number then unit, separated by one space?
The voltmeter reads 30 kV
